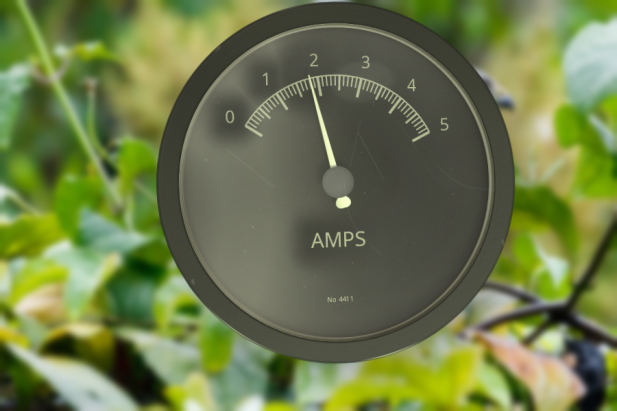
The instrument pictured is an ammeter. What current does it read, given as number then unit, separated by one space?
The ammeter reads 1.8 A
